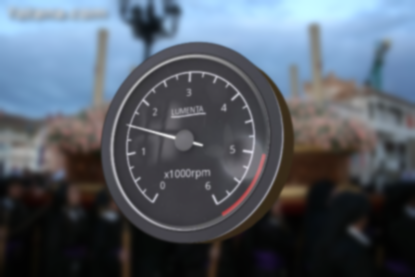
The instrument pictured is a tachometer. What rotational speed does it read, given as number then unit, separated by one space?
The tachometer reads 1500 rpm
